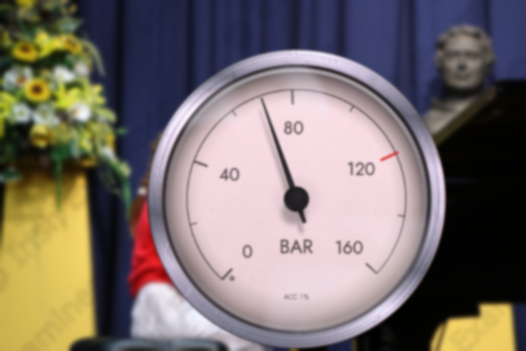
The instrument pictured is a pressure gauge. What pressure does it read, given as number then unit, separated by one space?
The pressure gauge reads 70 bar
